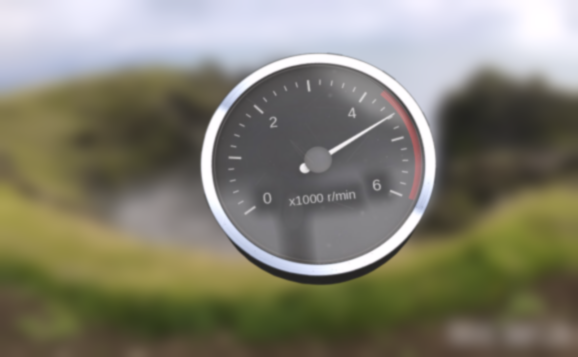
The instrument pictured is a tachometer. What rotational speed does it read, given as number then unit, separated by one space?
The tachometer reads 4600 rpm
